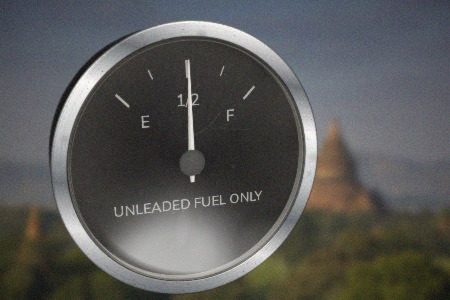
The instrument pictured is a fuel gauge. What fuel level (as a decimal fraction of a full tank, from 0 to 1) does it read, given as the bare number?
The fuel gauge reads 0.5
